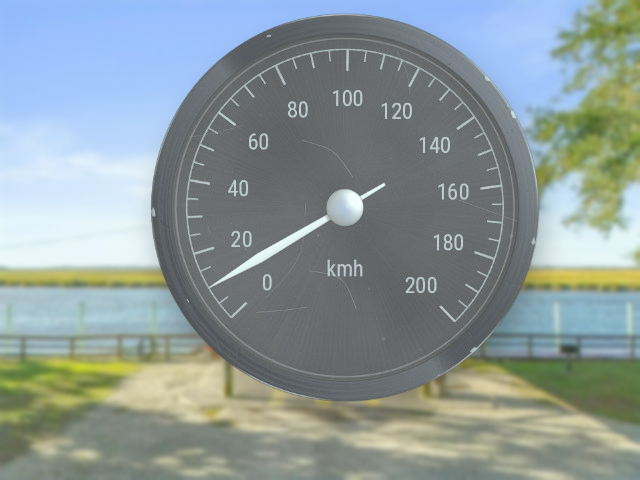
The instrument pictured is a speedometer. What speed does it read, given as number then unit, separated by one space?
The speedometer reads 10 km/h
